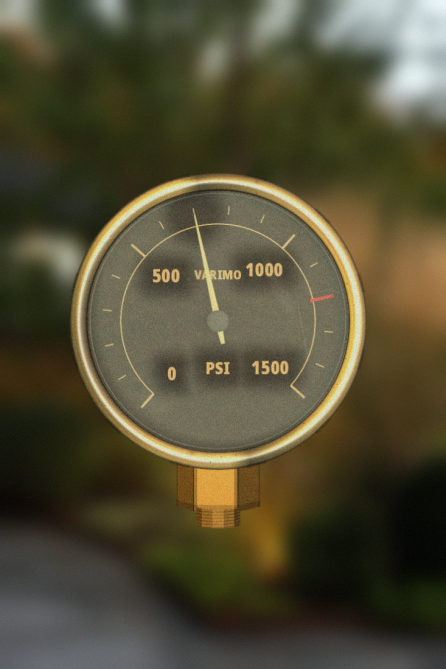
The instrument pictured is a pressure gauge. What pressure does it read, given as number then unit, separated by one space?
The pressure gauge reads 700 psi
